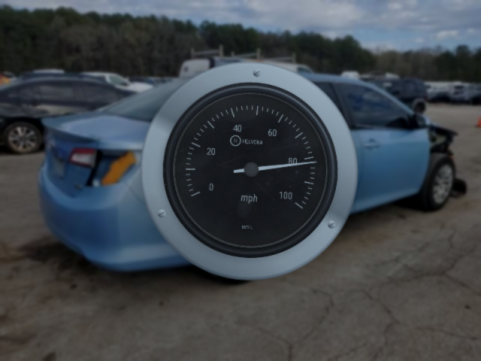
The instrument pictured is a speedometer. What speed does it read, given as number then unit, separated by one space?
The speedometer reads 82 mph
